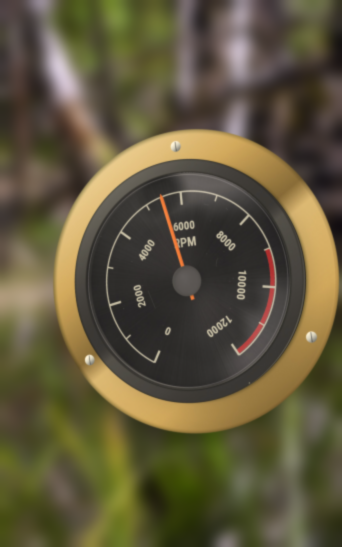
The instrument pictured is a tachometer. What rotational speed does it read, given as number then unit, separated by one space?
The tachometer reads 5500 rpm
